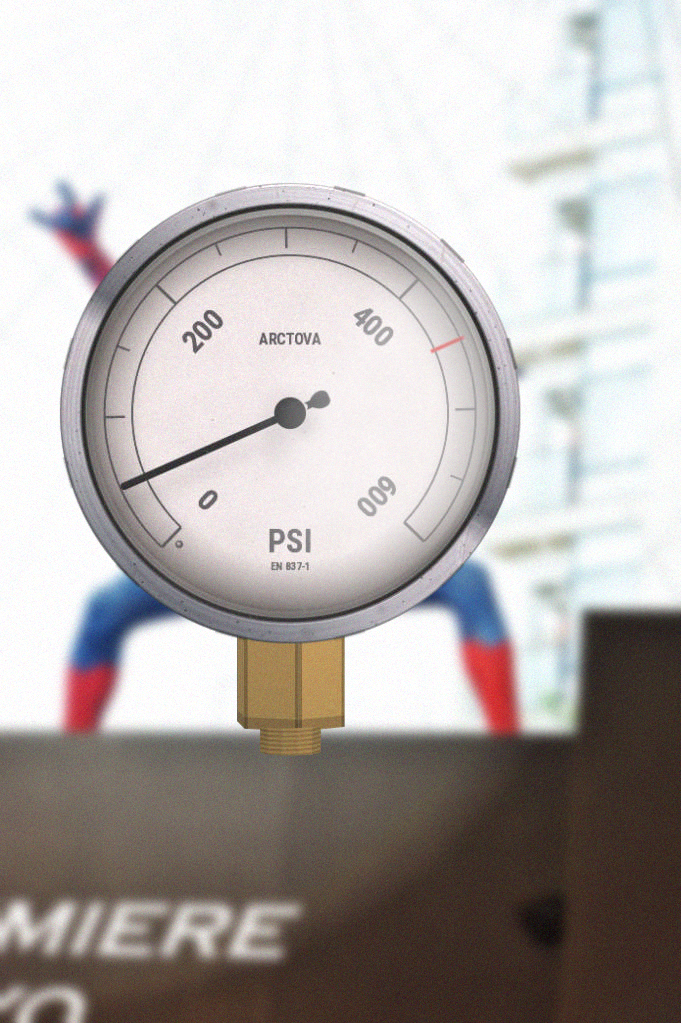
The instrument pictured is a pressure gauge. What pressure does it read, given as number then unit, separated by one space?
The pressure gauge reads 50 psi
